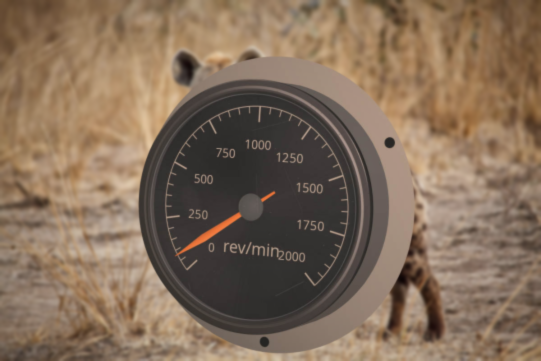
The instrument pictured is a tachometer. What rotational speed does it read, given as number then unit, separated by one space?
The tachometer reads 75 rpm
